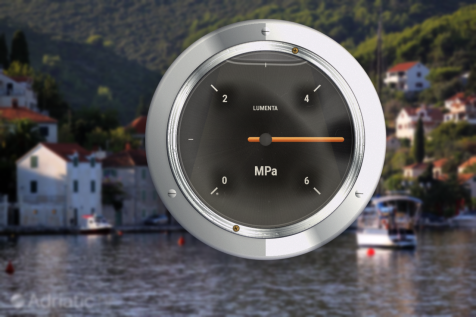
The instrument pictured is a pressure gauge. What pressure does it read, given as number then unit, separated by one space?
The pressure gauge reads 5 MPa
